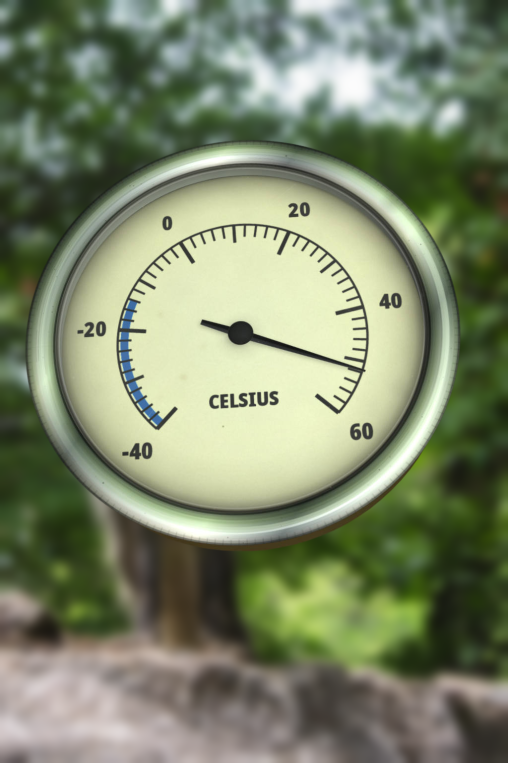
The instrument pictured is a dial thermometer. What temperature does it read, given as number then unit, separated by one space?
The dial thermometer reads 52 °C
